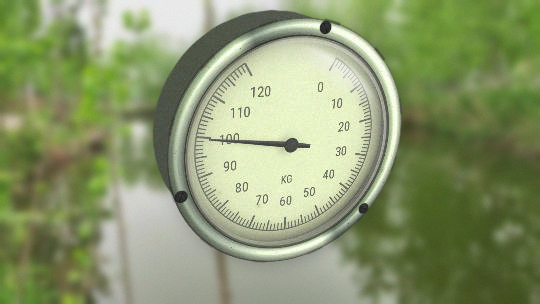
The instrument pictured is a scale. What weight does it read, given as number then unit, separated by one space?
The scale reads 100 kg
